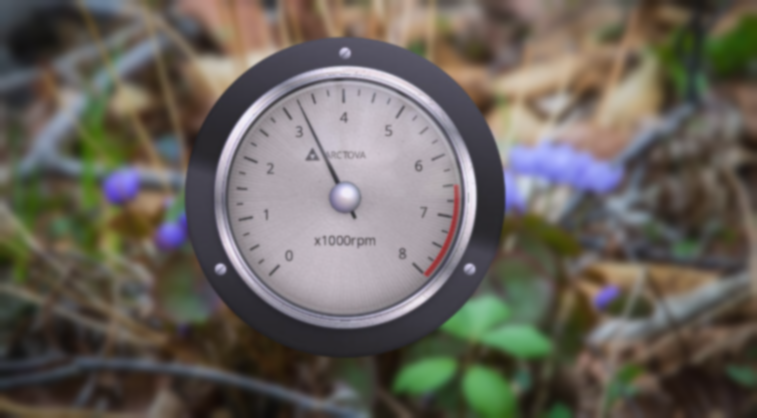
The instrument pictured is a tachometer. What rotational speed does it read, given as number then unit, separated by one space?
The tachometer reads 3250 rpm
